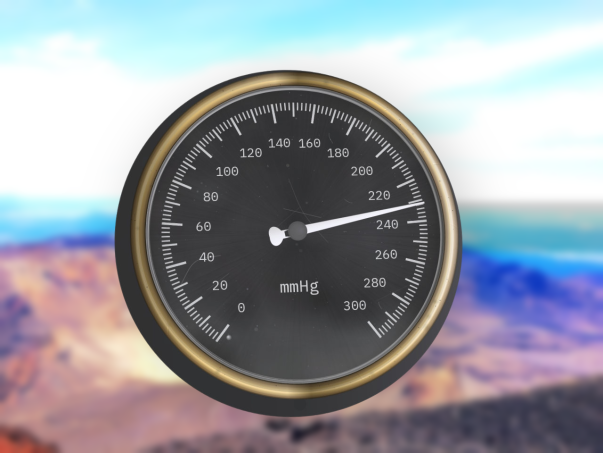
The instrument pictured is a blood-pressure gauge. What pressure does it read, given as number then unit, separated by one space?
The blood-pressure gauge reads 232 mmHg
